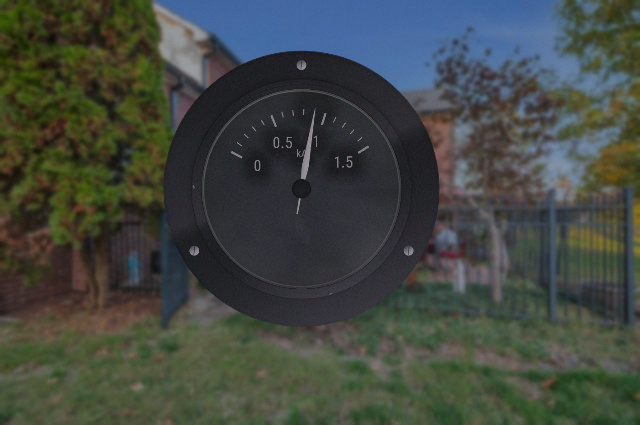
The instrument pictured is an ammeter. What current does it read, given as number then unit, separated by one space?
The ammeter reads 0.9 kA
